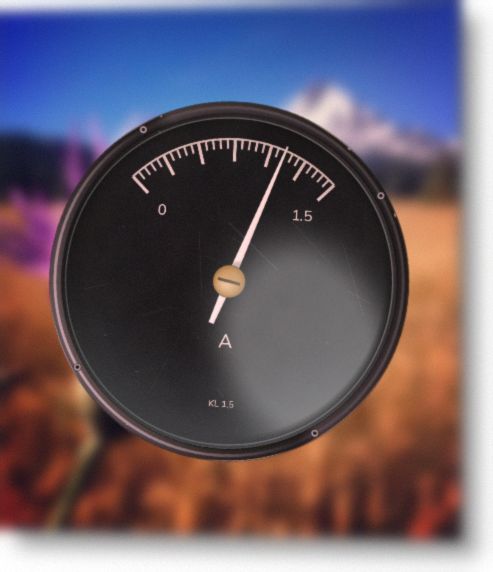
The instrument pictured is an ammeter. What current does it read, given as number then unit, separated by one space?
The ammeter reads 1.1 A
